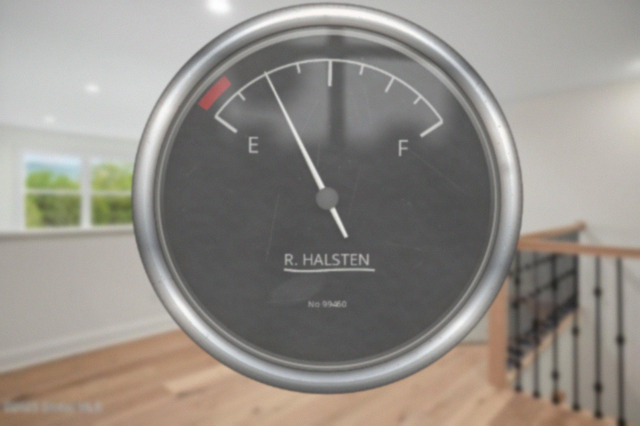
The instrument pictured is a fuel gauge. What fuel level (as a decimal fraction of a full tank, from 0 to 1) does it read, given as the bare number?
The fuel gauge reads 0.25
